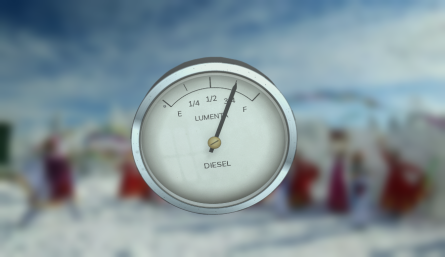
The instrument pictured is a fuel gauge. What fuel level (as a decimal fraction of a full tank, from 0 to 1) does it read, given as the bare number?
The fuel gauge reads 0.75
